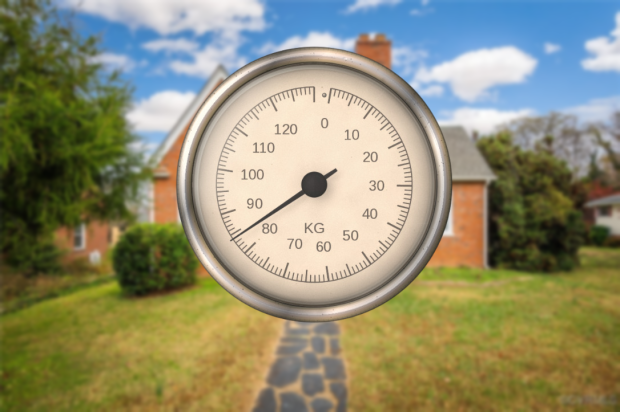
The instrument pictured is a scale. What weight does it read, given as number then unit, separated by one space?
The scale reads 84 kg
